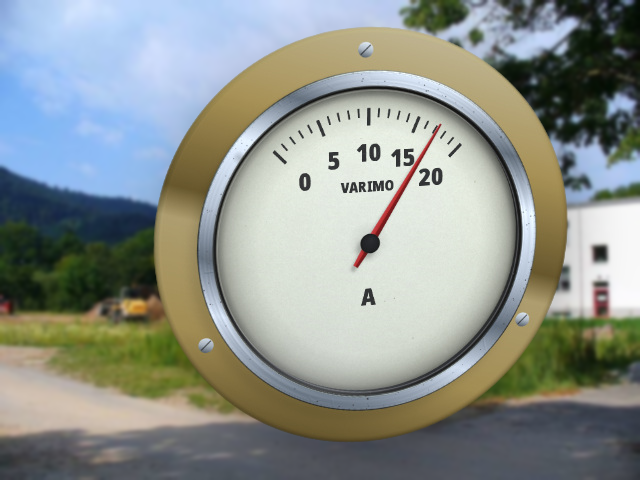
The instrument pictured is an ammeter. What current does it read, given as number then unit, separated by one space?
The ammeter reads 17 A
